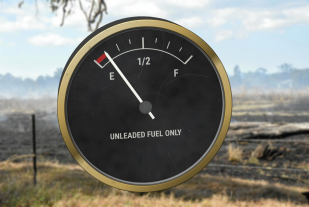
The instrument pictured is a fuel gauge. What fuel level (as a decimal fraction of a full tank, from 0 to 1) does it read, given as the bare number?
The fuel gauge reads 0.125
